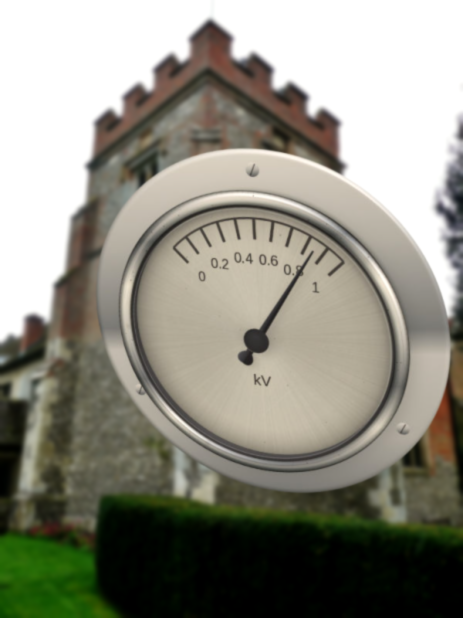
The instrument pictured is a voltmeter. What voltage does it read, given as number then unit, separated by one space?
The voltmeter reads 0.85 kV
